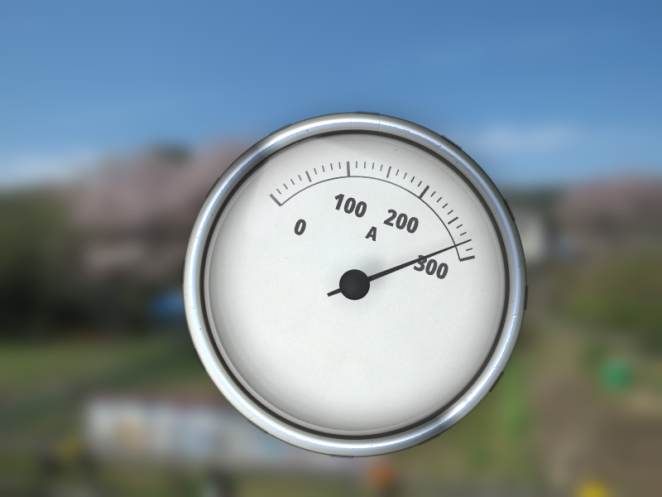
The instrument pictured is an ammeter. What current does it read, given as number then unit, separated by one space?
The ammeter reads 280 A
